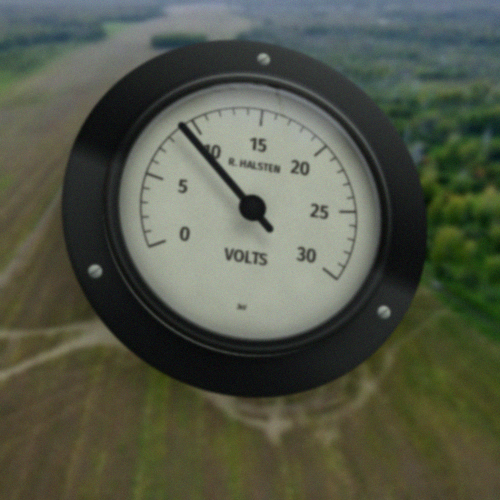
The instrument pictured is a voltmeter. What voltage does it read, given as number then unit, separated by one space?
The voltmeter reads 9 V
